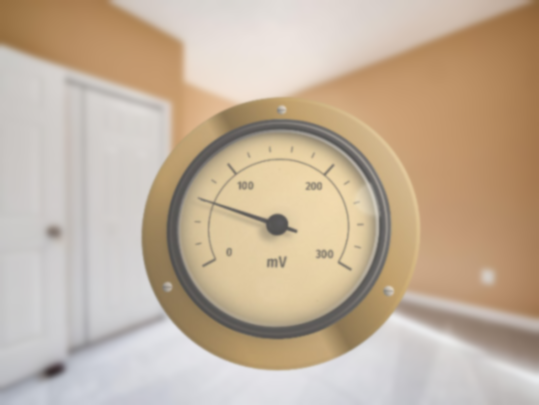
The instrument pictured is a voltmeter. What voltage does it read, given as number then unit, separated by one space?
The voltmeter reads 60 mV
